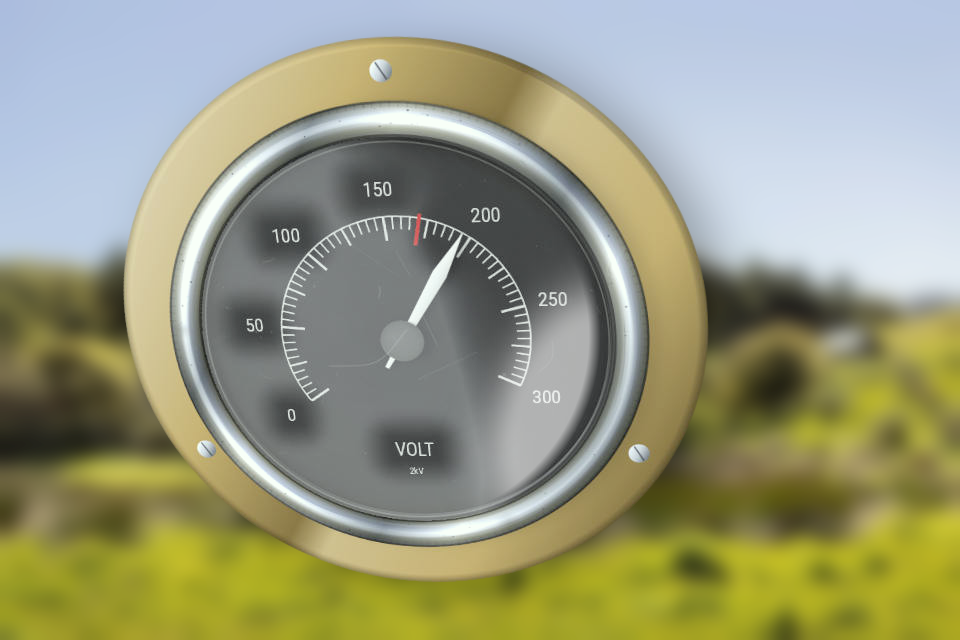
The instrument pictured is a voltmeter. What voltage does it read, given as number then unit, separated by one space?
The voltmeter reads 195 V
